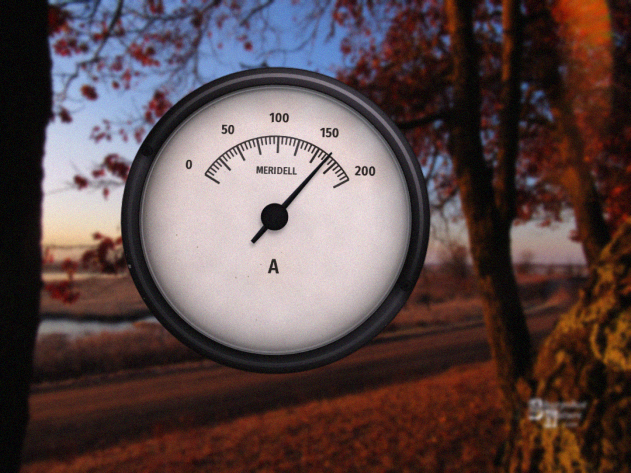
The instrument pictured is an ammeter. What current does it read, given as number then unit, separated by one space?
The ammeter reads 165 A
